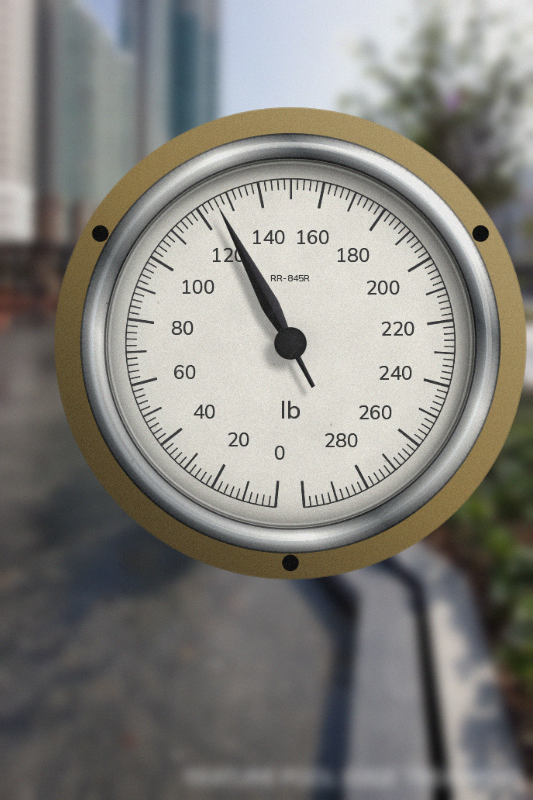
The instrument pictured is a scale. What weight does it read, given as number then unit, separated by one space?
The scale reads 126 lb
